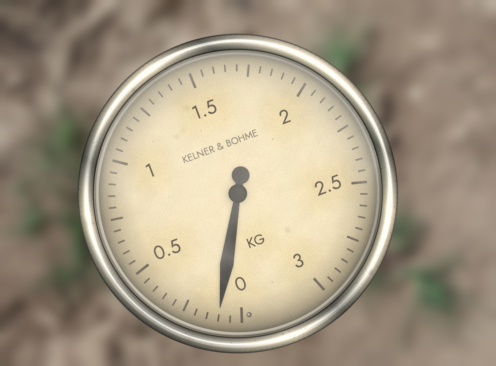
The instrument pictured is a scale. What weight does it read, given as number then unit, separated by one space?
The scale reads 0.1 kg
